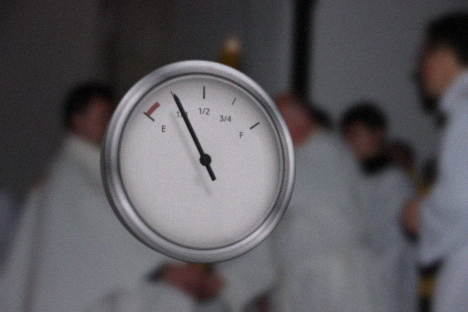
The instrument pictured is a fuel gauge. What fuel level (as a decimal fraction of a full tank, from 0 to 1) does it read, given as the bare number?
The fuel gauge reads 0.25
